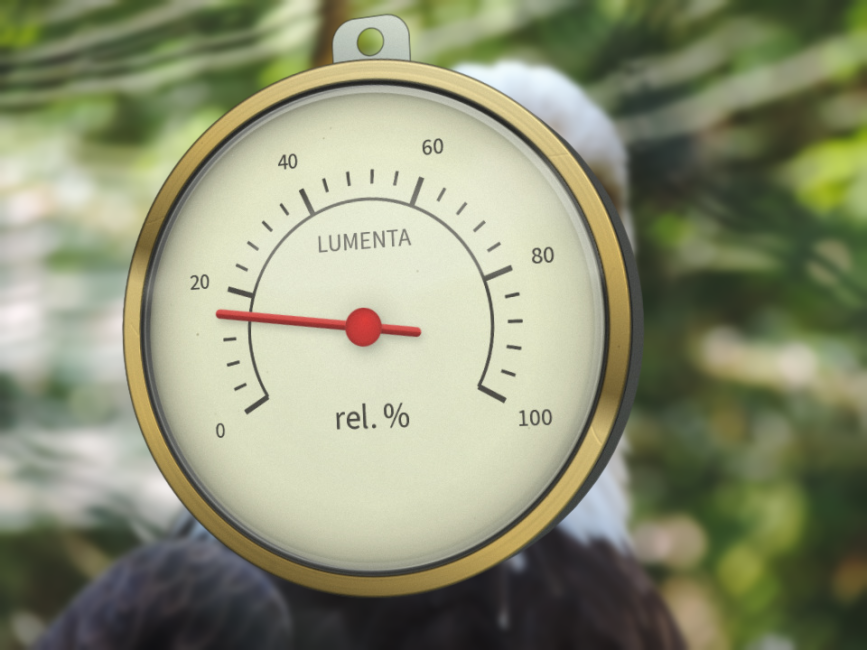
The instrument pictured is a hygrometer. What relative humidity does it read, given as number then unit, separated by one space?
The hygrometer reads 16 %
